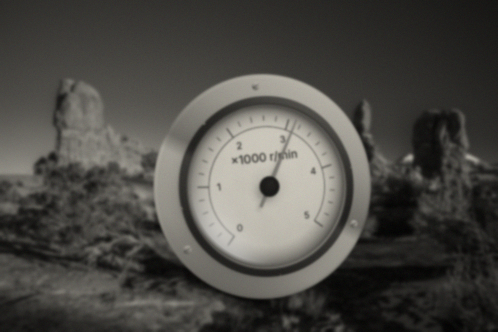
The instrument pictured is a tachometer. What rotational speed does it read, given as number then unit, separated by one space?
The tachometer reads 3100 rpm
